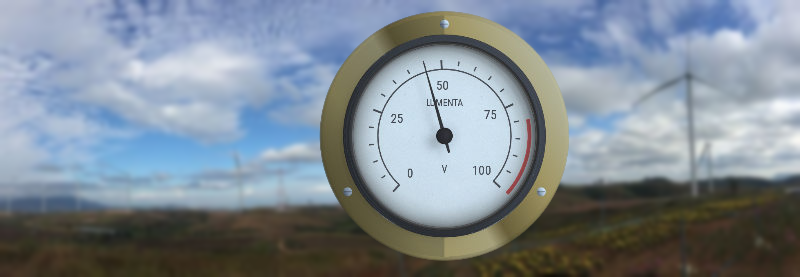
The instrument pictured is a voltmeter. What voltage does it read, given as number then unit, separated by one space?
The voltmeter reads 45 V
